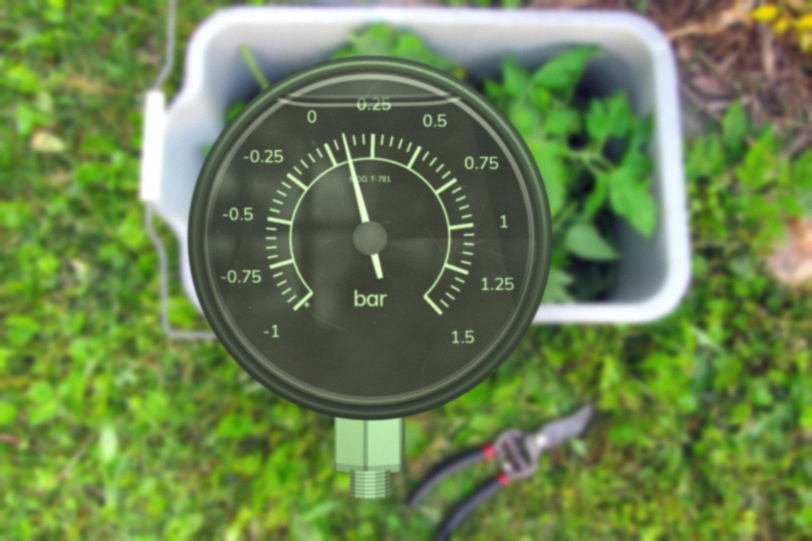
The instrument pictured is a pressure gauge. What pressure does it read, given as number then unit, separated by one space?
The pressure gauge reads 0.1 bar
